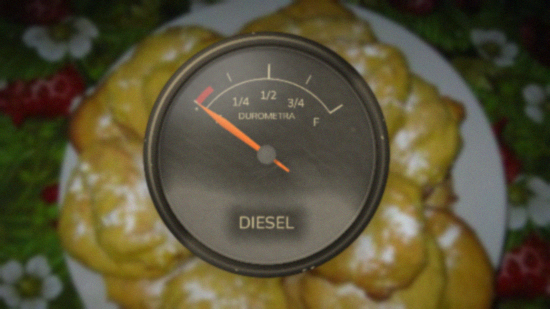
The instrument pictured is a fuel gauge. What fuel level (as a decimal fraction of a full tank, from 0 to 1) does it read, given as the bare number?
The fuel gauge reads 0
